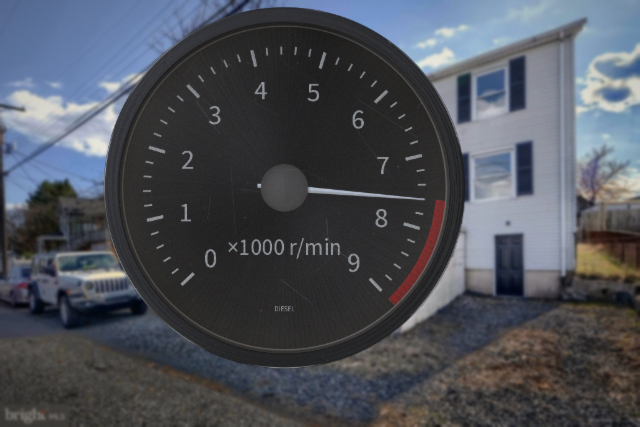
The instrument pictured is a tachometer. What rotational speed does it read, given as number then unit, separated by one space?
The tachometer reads 7600 rpm
